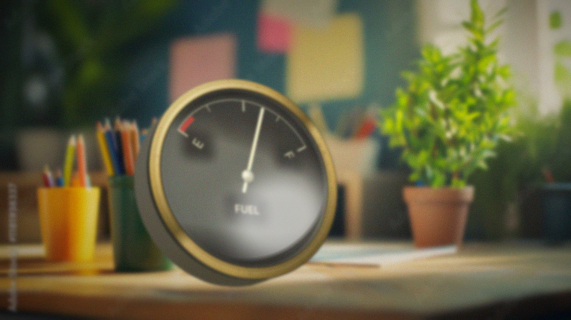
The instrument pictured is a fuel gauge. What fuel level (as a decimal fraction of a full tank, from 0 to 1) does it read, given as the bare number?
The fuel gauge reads 0.625
